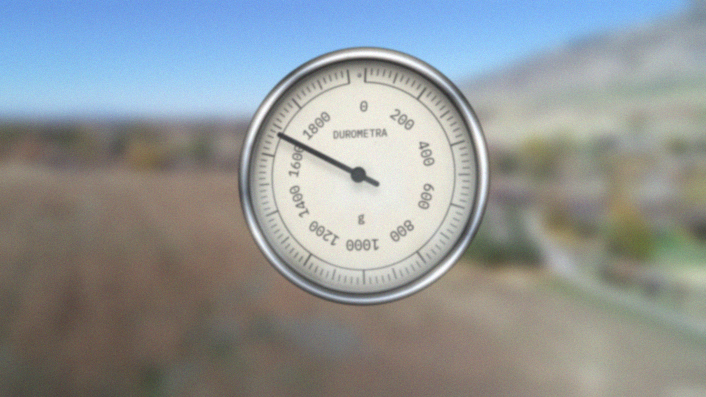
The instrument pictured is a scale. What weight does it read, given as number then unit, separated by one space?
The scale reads 1680 g
